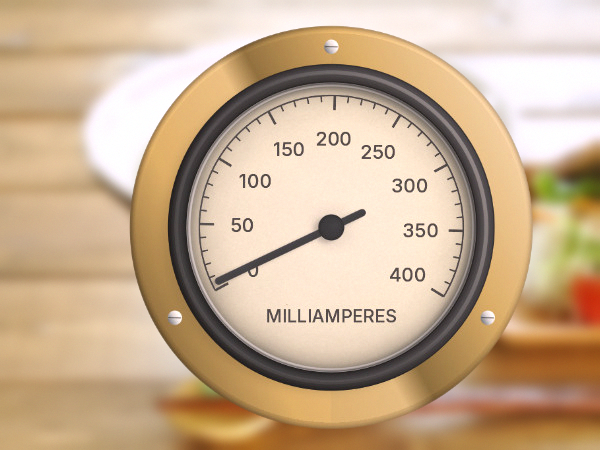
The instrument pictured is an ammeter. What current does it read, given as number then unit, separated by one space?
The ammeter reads 5 mA
